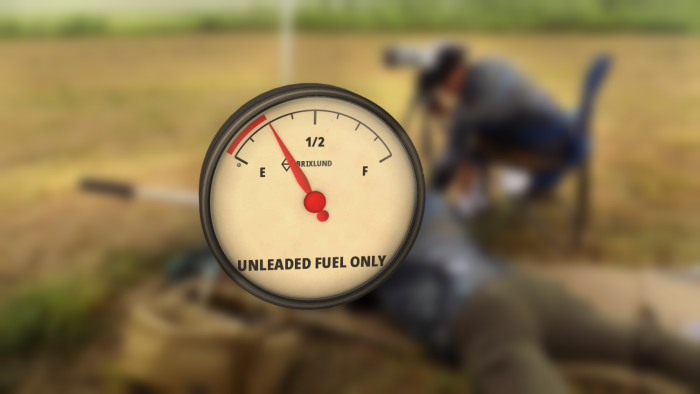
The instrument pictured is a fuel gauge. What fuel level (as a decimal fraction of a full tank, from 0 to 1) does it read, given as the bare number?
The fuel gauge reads 0.25
